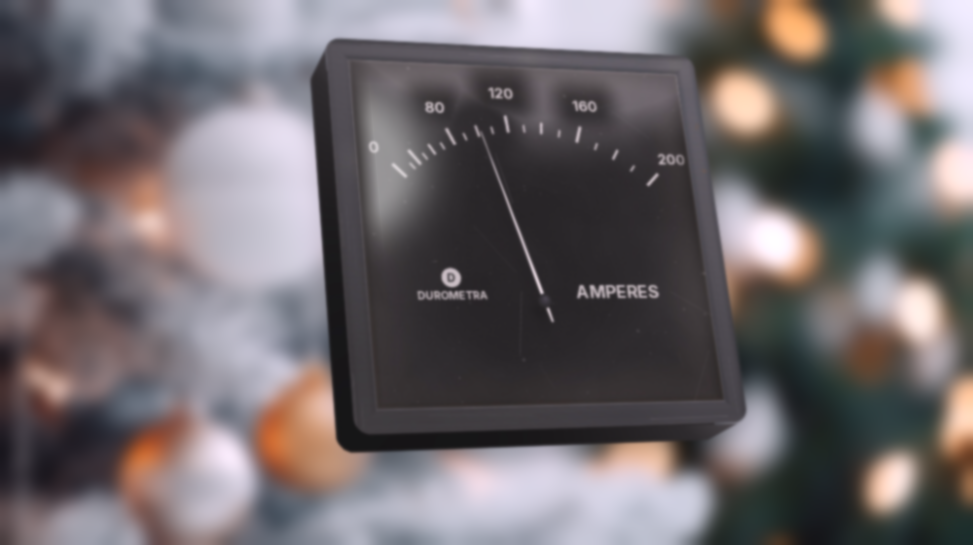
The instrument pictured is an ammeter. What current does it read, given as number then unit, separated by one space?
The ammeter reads 100 A
